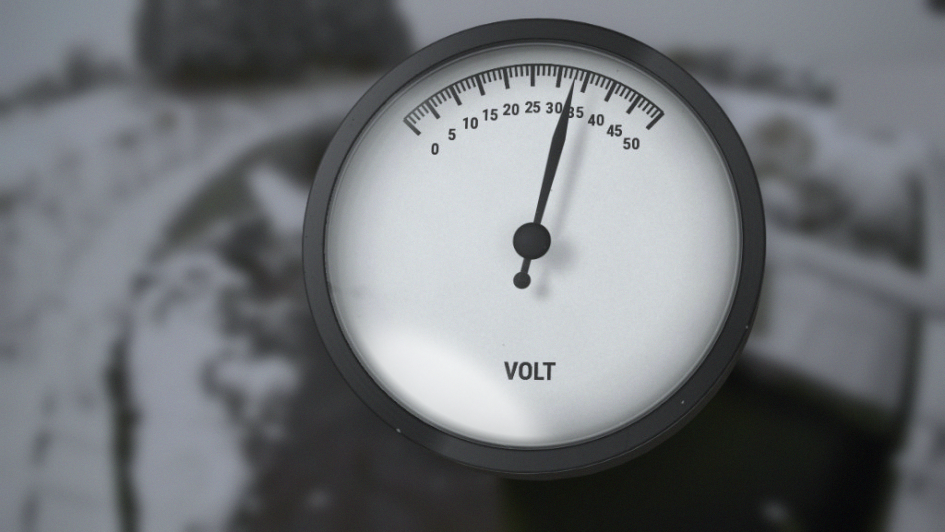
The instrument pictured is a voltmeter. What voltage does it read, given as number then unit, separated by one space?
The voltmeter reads 33 V
